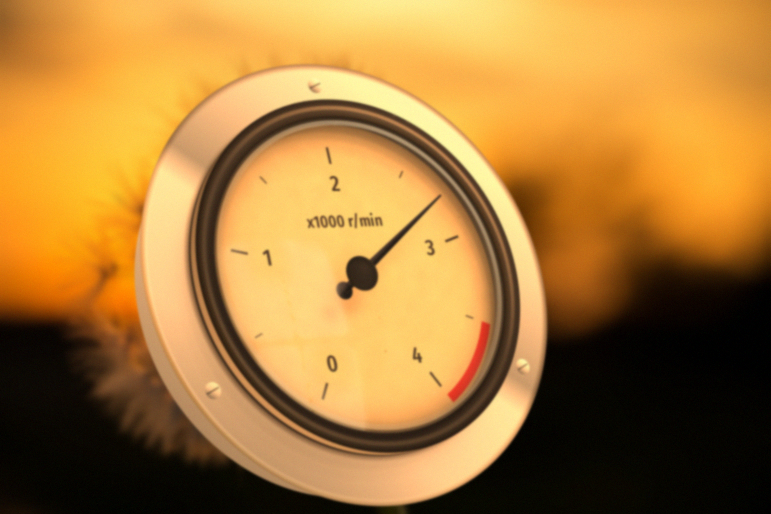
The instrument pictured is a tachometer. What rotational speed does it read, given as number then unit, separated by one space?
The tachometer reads 2750 rpm
